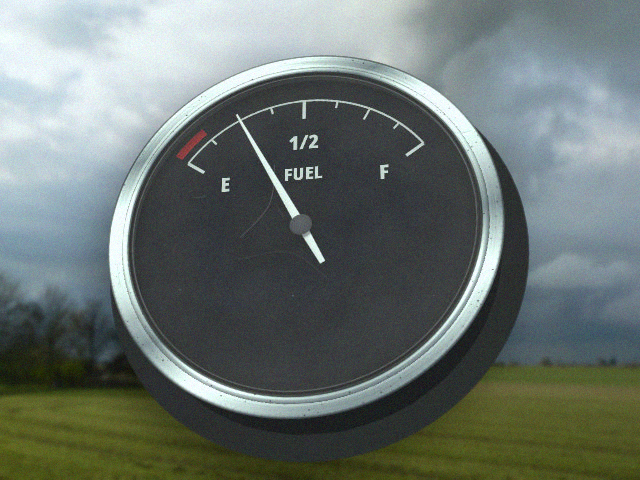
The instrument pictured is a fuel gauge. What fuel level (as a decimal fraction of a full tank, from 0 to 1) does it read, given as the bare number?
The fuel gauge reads 0.25
